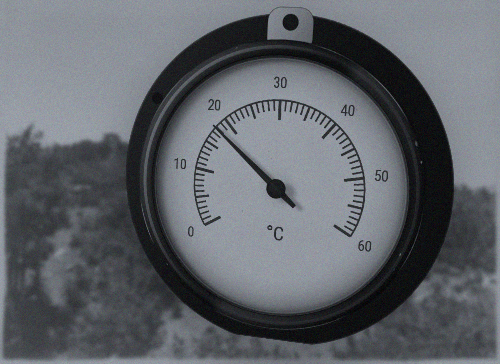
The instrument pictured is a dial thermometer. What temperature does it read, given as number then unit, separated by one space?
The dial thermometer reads 18 °C
